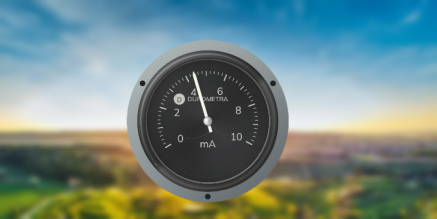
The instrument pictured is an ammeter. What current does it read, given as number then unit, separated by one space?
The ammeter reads 4.4 mA
